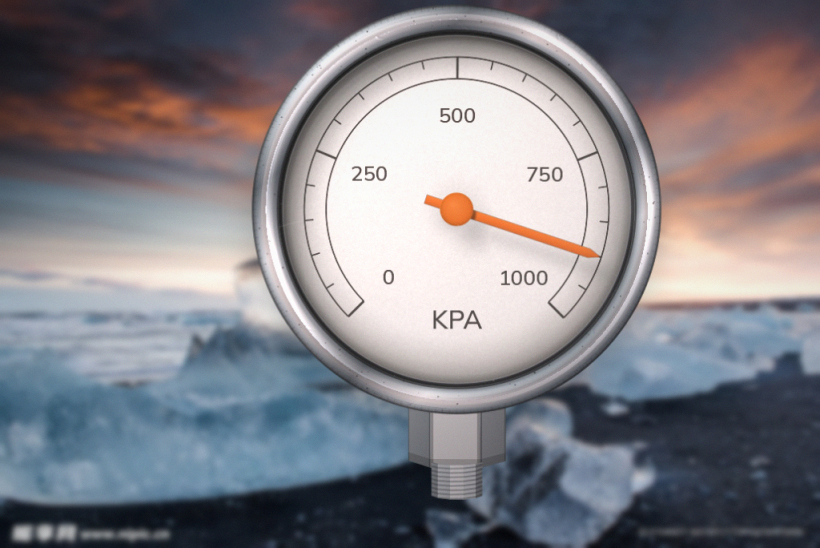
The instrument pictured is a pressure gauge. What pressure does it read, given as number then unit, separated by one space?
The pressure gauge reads 900 kPa
